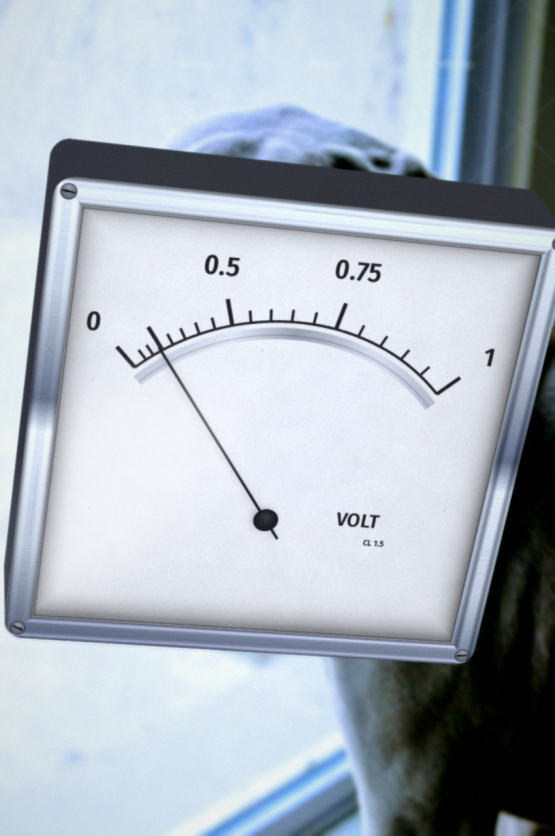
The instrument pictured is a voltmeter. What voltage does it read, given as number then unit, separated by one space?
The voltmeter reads 0.25 V
